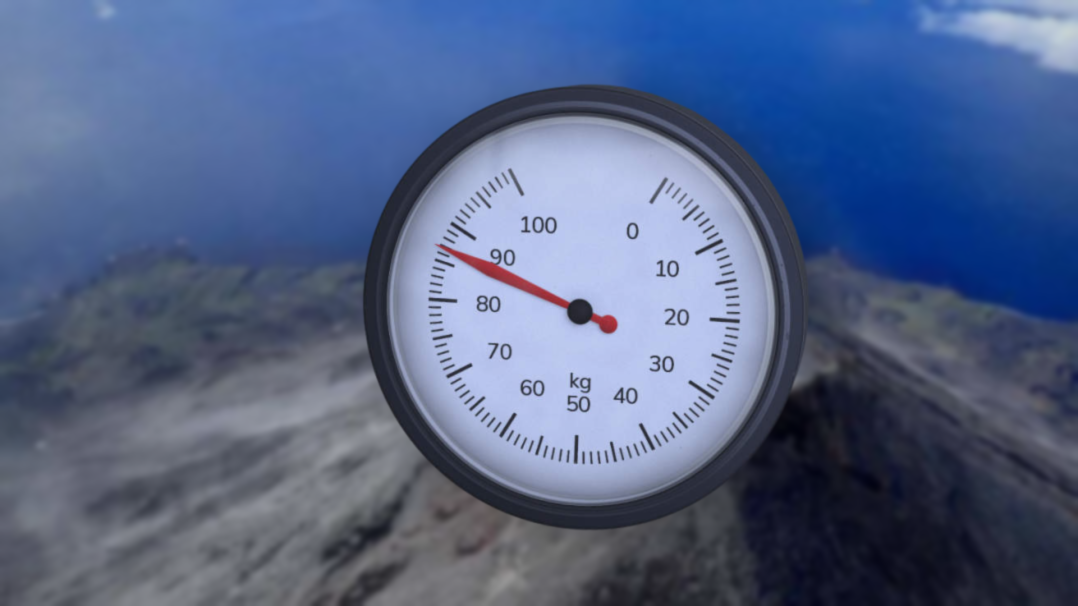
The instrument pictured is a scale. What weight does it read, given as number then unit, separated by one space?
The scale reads 87 kg
